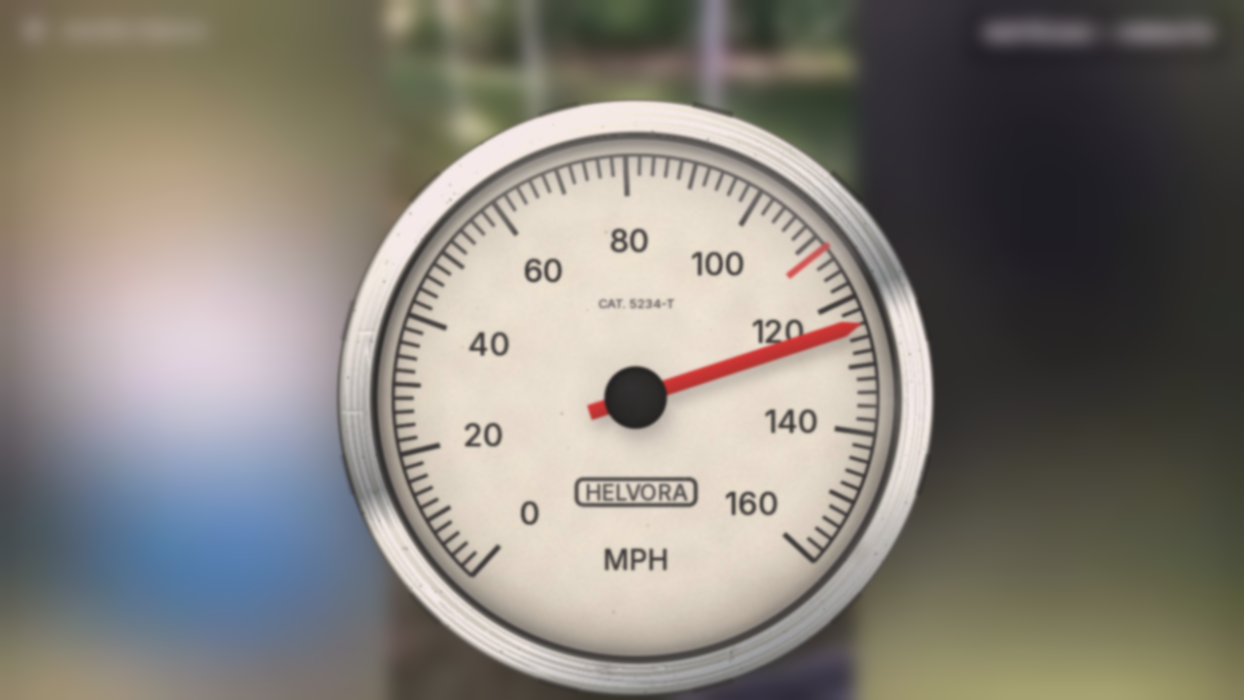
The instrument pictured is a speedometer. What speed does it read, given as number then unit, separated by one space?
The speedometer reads 124 mph
